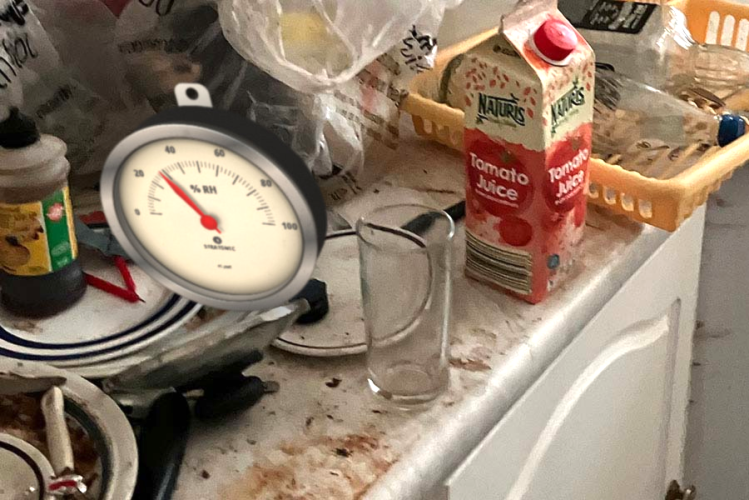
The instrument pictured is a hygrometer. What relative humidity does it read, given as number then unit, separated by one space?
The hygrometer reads 30 %
